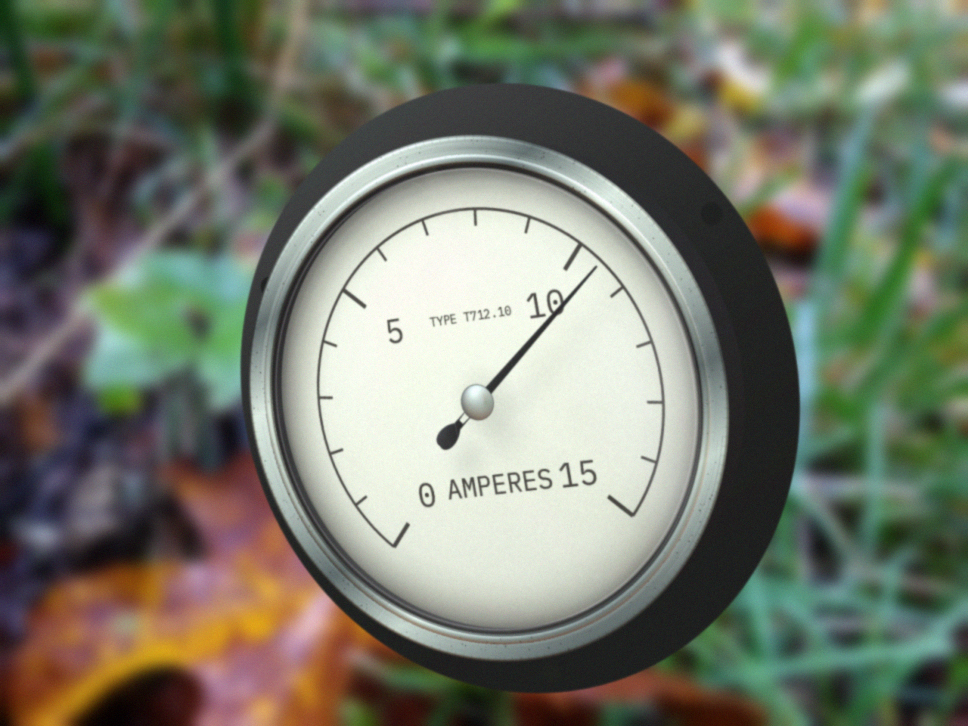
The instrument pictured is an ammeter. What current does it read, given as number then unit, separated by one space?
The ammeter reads 10.5 A
